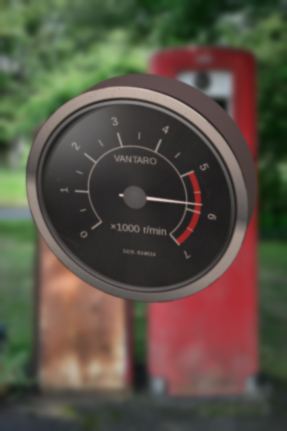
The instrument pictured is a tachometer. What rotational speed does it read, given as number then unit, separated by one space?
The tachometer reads 5750 rpm
